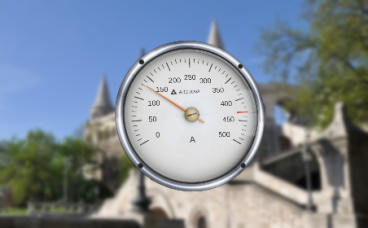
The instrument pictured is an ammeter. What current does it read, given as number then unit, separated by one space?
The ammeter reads 130 A
